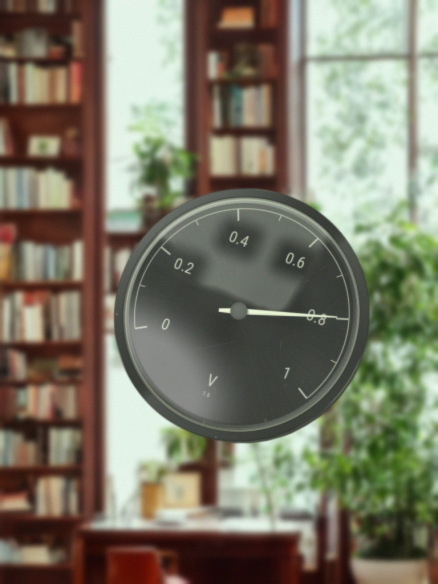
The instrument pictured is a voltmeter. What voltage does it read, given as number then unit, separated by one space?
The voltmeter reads 0.8 V
